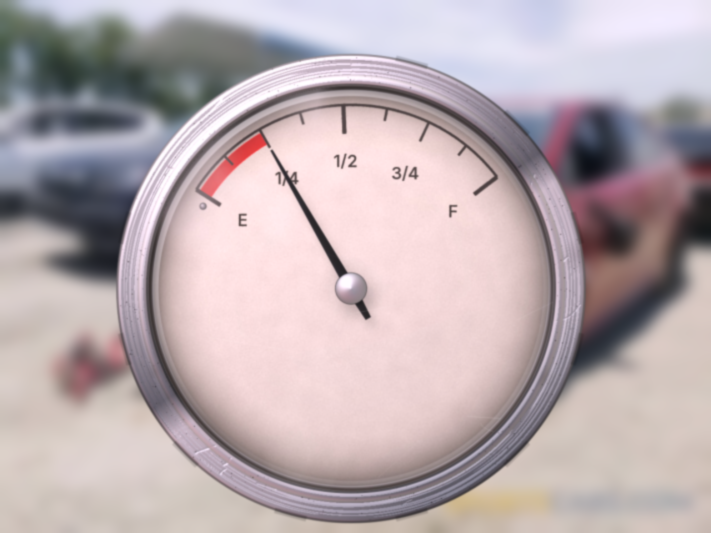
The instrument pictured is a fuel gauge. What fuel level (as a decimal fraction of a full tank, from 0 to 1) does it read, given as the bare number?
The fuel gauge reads 0.25
